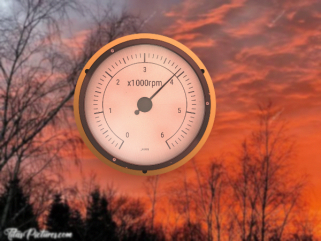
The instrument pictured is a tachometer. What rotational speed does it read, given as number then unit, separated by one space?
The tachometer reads 3900 rpm
